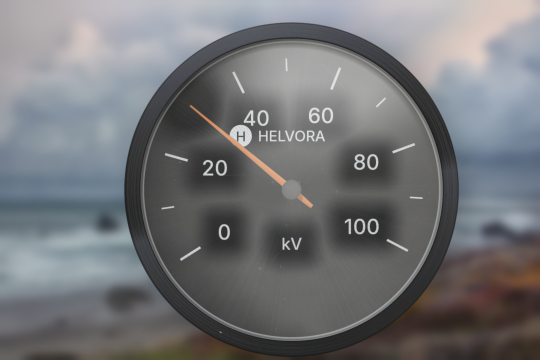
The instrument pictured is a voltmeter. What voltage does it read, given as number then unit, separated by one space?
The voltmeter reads 30 kV
